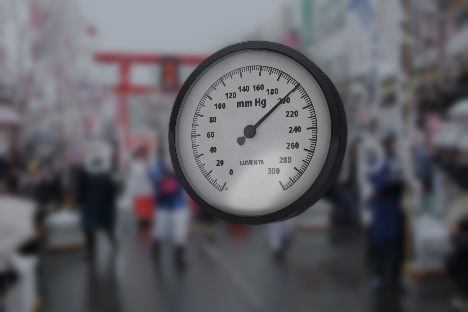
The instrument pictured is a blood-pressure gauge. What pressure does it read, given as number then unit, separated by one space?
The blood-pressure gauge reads 200 mmHg
